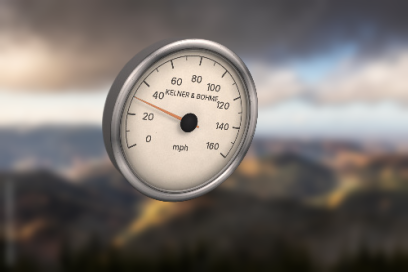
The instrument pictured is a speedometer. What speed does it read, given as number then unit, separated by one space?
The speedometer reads 30 mph
